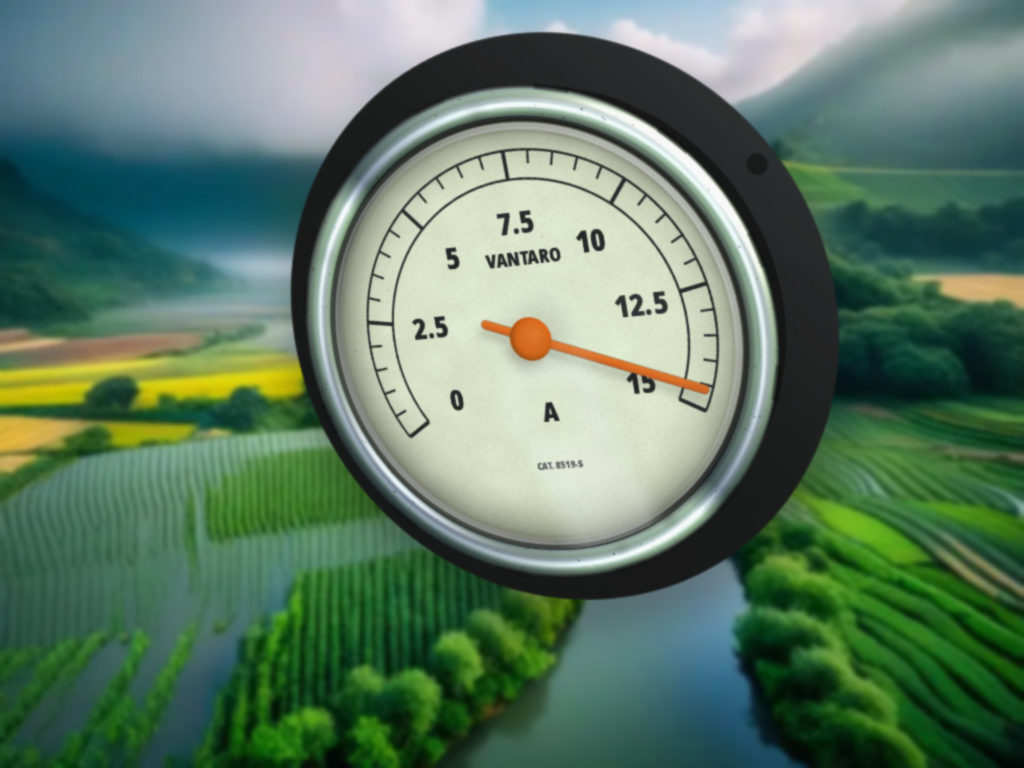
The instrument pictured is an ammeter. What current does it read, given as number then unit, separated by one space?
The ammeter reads 14.5 A
